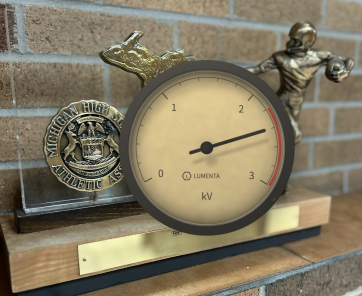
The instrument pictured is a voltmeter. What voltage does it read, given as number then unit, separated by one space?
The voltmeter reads 2.4 kV
